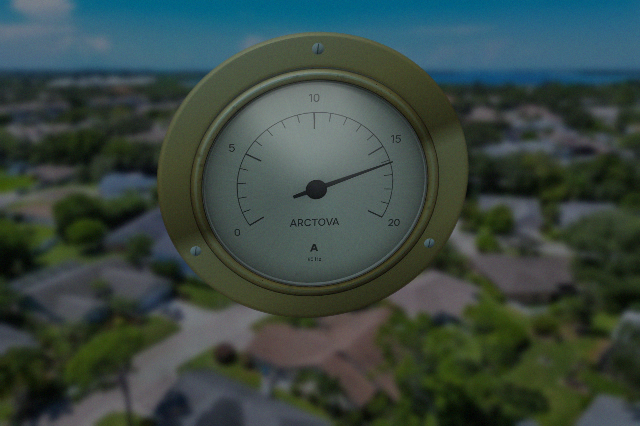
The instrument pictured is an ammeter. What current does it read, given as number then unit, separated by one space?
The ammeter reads 16 A
